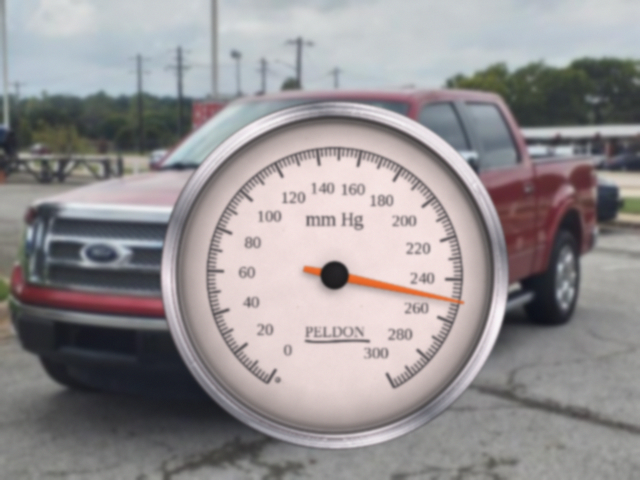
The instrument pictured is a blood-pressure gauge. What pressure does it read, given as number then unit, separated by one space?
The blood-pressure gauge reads 250 mmHg
